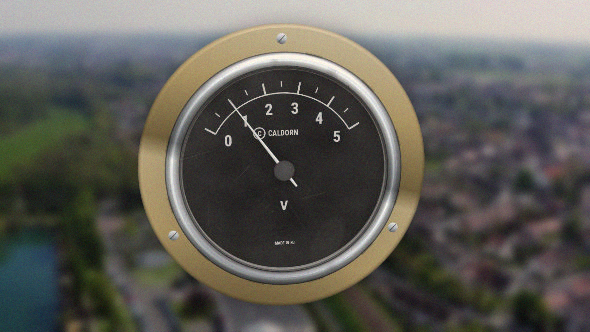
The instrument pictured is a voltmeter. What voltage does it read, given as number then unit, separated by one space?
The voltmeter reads 1 V
